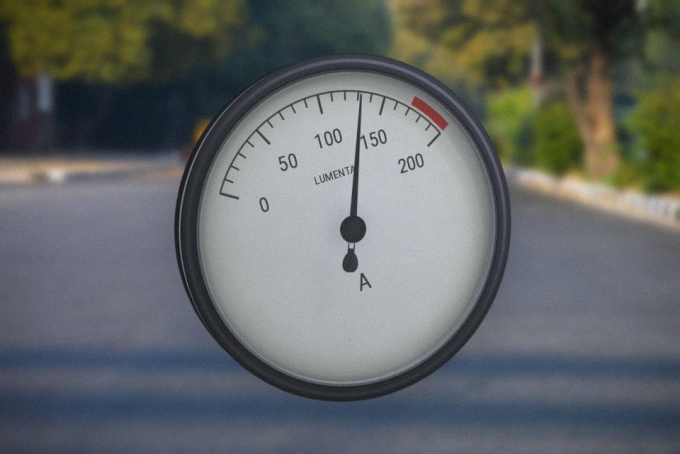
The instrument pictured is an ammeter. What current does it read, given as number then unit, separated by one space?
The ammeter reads 130 A
